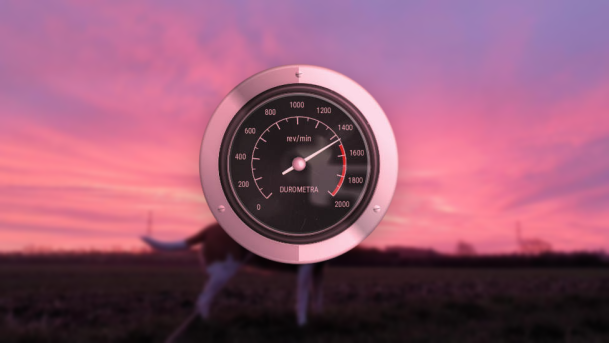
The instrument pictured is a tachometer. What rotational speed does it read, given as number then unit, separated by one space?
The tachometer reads 1450 rpm
